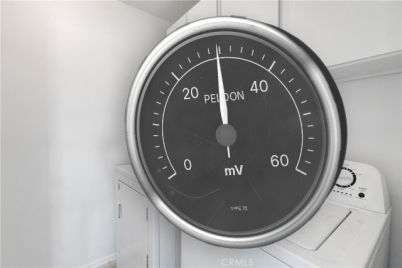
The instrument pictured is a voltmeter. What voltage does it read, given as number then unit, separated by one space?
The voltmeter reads 30 mV
